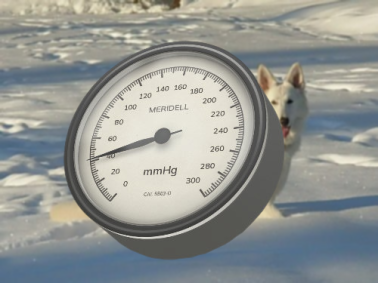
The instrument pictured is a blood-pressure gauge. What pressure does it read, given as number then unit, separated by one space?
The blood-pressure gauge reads 40 mmHg
